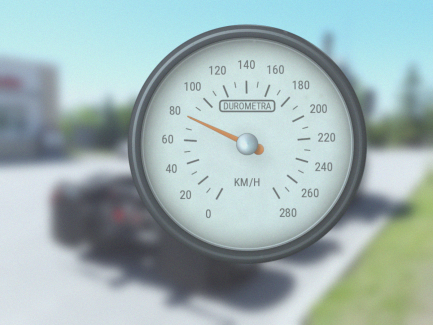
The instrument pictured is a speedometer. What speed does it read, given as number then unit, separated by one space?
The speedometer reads 80 km/h
